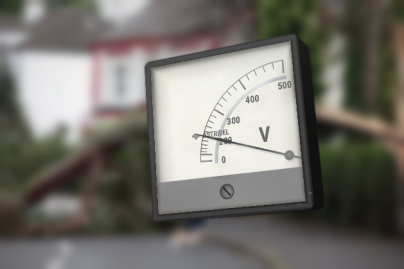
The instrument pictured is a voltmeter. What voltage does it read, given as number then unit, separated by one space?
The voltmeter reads 200 V
